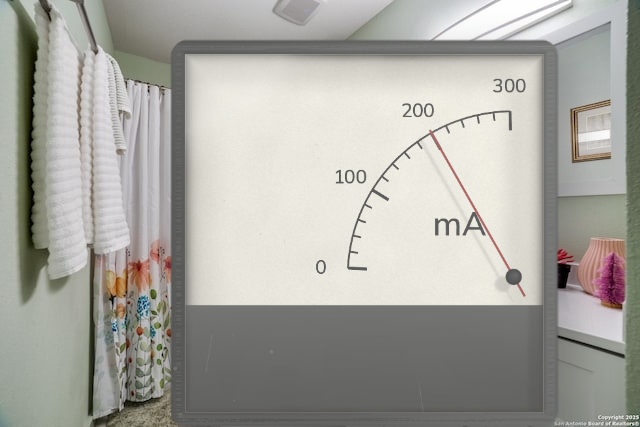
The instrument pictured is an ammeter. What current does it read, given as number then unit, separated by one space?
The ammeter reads 200 mA
